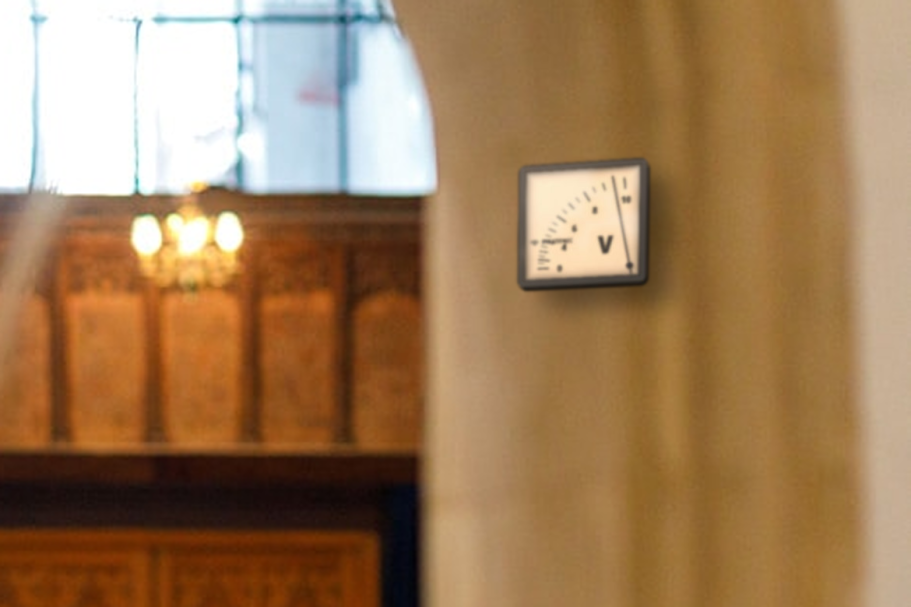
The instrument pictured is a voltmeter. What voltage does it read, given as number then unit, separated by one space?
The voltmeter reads 9.5 V
